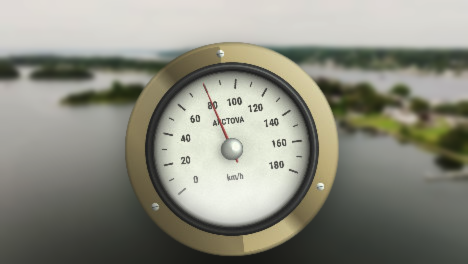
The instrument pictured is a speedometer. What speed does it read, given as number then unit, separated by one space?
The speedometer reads 80 km/h
